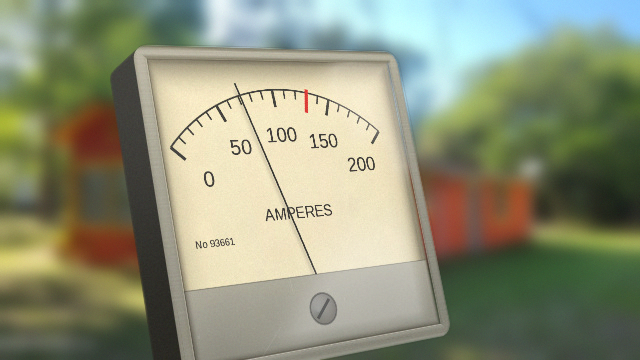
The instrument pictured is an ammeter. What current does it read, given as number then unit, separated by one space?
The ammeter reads 70 A
